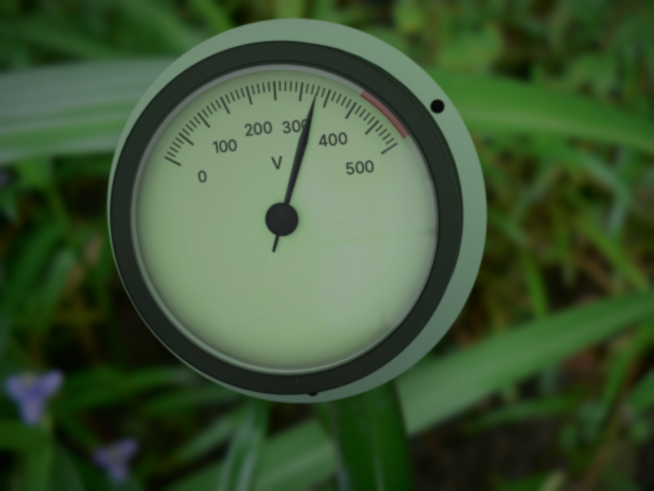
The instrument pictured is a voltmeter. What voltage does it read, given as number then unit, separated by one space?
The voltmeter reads 330 V
